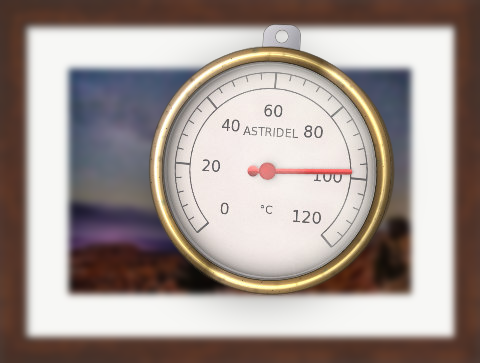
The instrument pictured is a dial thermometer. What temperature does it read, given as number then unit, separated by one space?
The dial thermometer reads 98 °C
